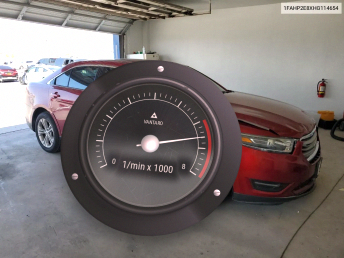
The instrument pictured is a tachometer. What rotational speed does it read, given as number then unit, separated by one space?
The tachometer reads 6600 rpm
